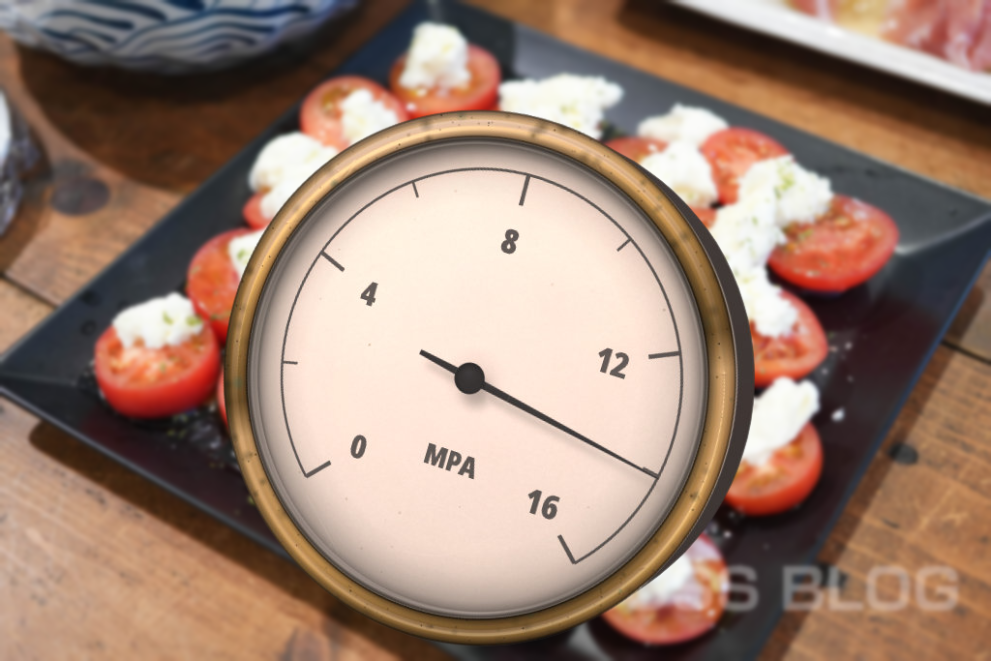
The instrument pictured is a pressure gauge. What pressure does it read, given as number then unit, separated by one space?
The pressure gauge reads 14 MPa
